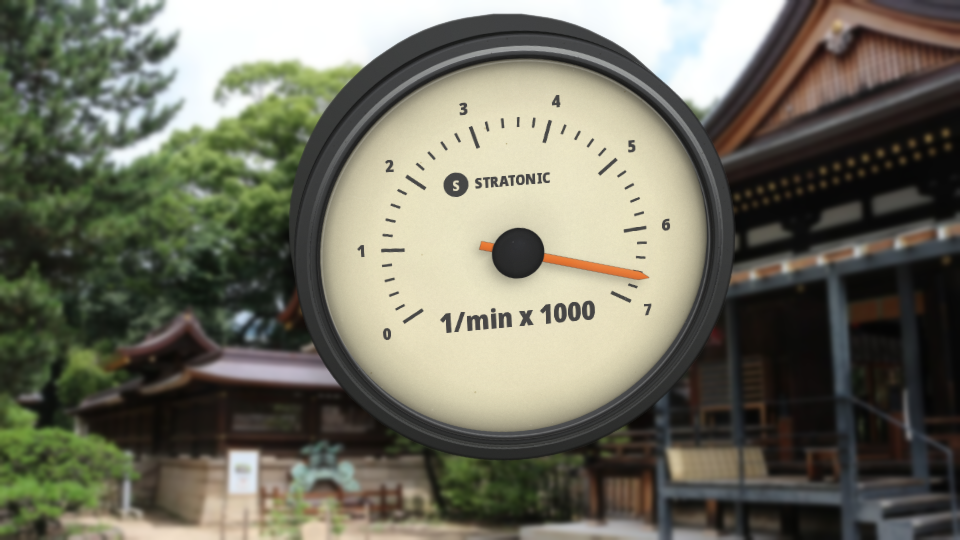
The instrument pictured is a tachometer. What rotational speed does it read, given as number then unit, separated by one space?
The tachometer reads 6600 rpm
